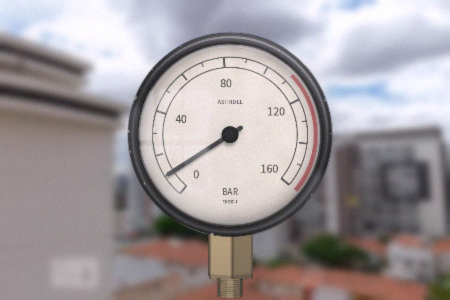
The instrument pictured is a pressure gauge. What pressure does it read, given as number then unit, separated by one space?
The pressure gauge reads 10 bar
